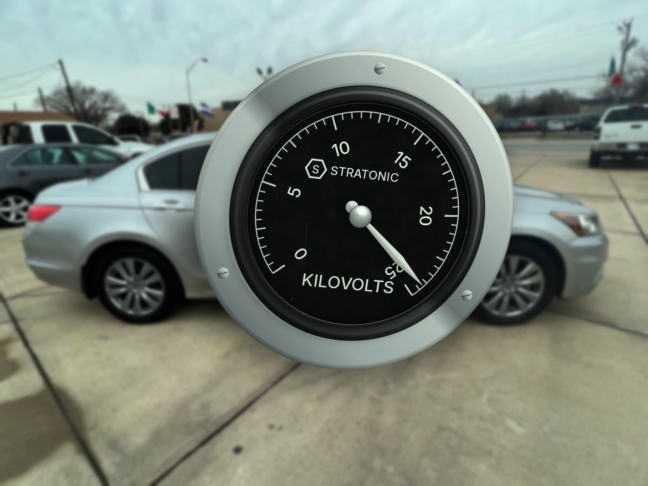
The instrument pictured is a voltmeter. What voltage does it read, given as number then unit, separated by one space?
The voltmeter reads 24.25 kV
